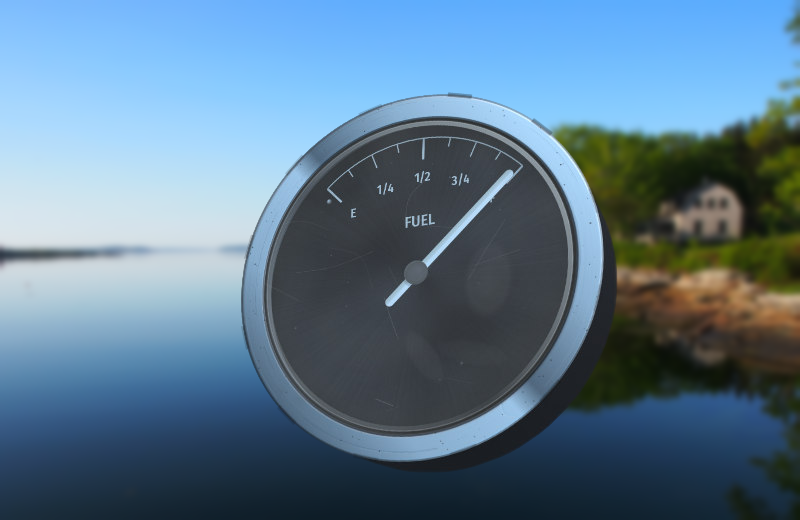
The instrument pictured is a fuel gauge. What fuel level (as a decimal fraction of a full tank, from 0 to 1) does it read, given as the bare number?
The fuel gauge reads 1
